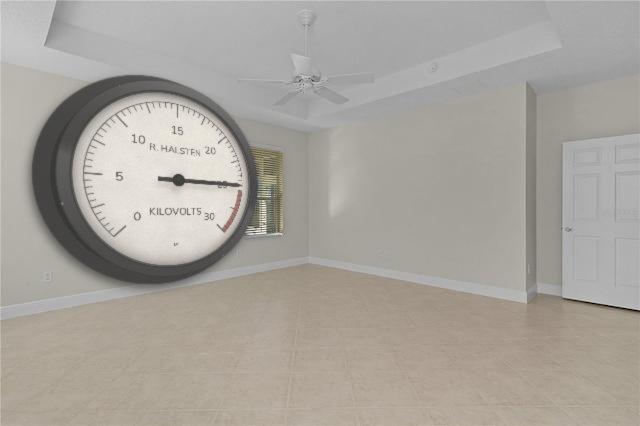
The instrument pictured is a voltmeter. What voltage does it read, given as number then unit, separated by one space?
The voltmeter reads 25 kV
